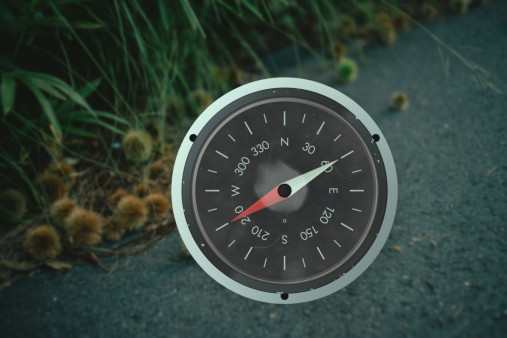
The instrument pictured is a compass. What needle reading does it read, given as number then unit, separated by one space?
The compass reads 240 °
